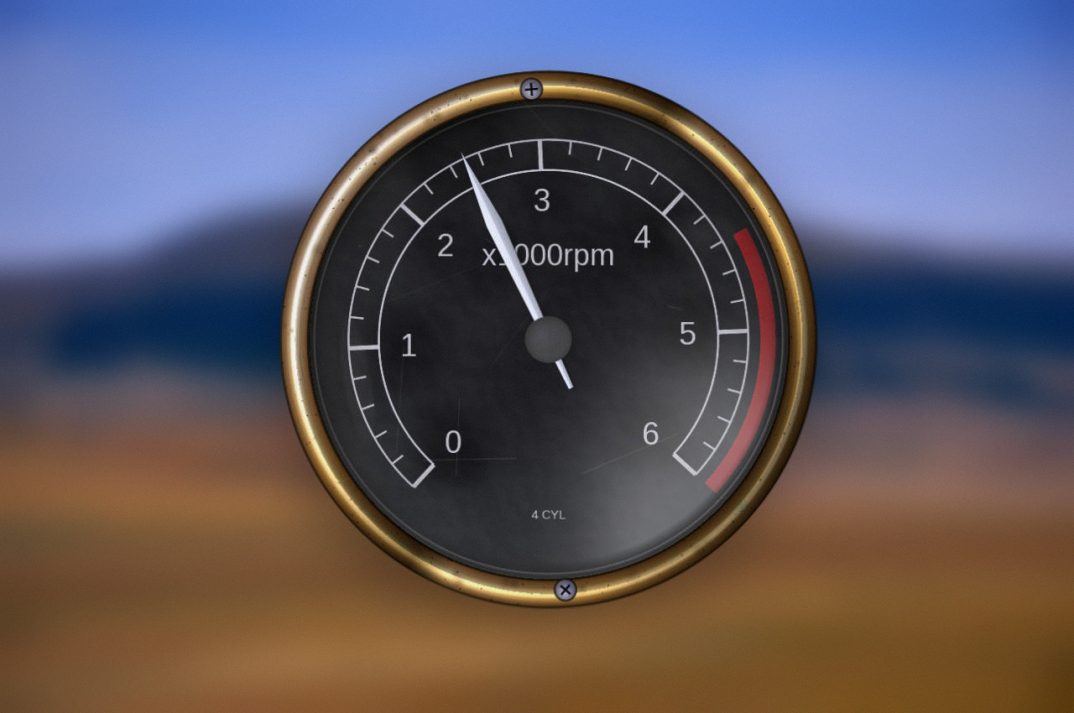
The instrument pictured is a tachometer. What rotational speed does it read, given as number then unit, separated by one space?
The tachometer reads 2500 rpm
